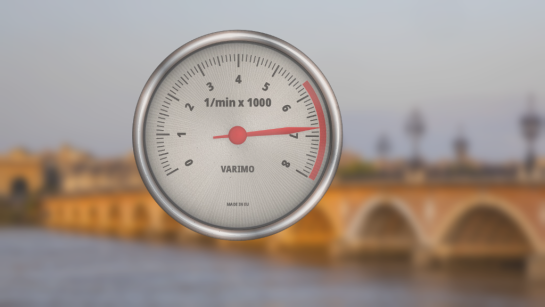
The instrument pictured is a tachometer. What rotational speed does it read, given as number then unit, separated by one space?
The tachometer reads 6800 rpm
